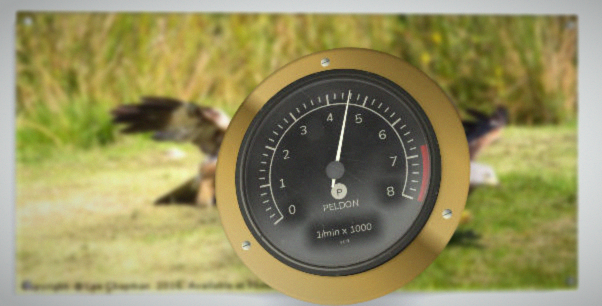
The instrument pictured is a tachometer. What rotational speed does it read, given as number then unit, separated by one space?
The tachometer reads 4600 rpm
